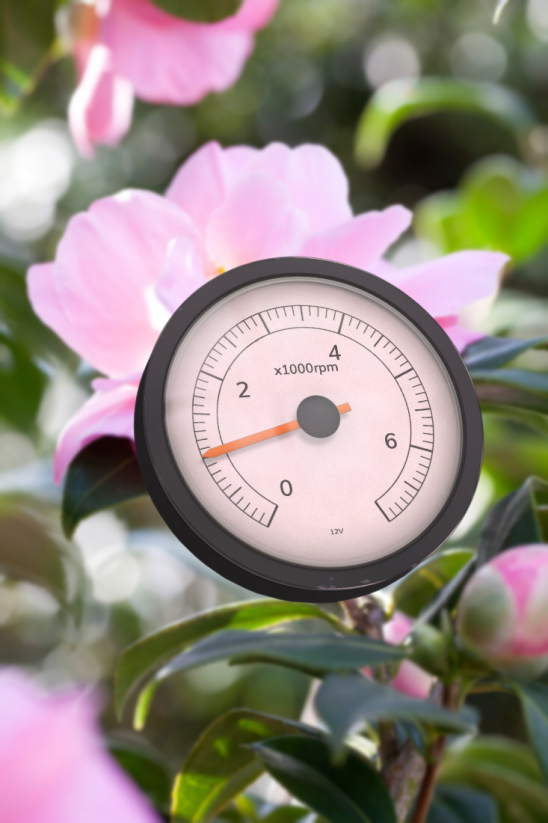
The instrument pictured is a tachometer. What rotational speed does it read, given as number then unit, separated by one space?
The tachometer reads 1000 rpm
